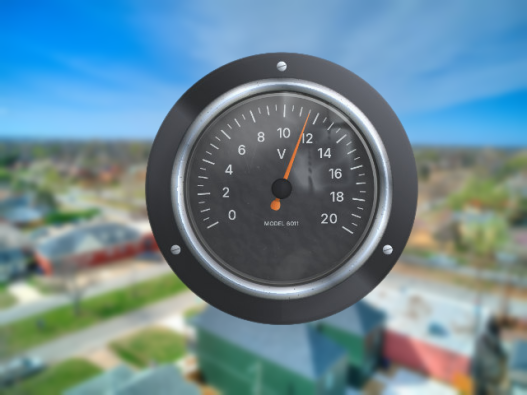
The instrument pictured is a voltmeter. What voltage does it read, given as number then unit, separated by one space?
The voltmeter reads 11.5 V
